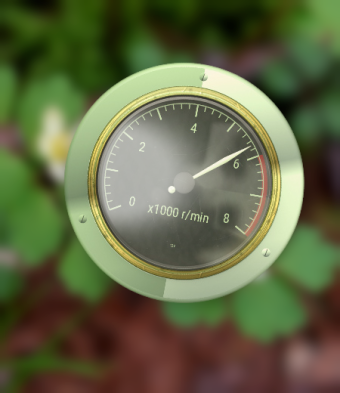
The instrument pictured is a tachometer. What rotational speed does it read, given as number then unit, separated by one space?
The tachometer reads 5700 rpm
